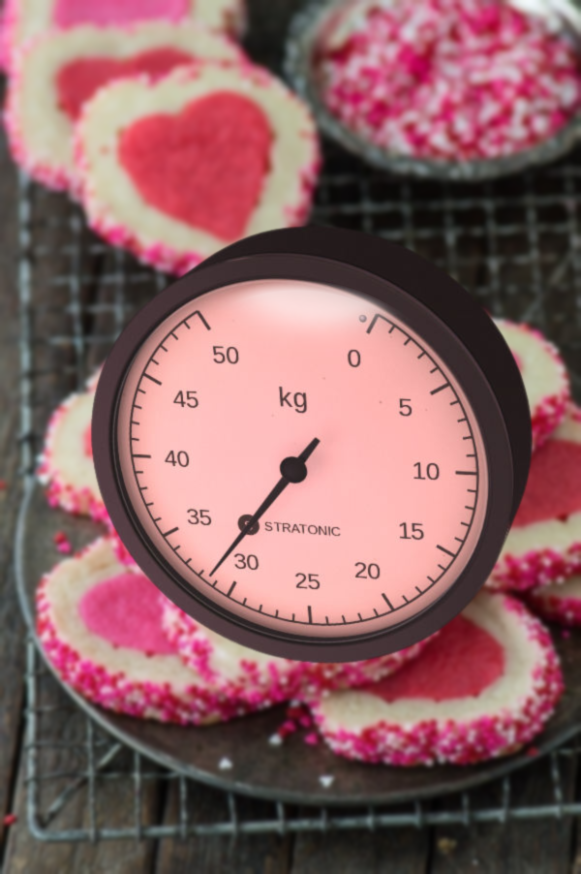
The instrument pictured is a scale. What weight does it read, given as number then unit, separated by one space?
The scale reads 31.5 kg
